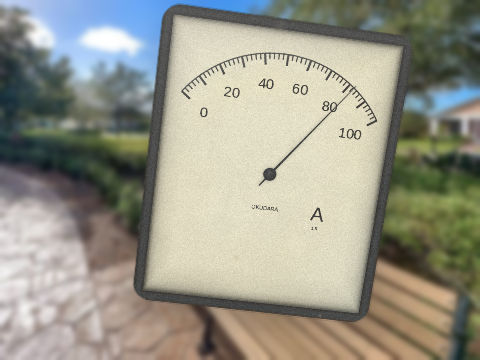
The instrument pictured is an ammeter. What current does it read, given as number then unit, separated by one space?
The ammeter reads 82 A
